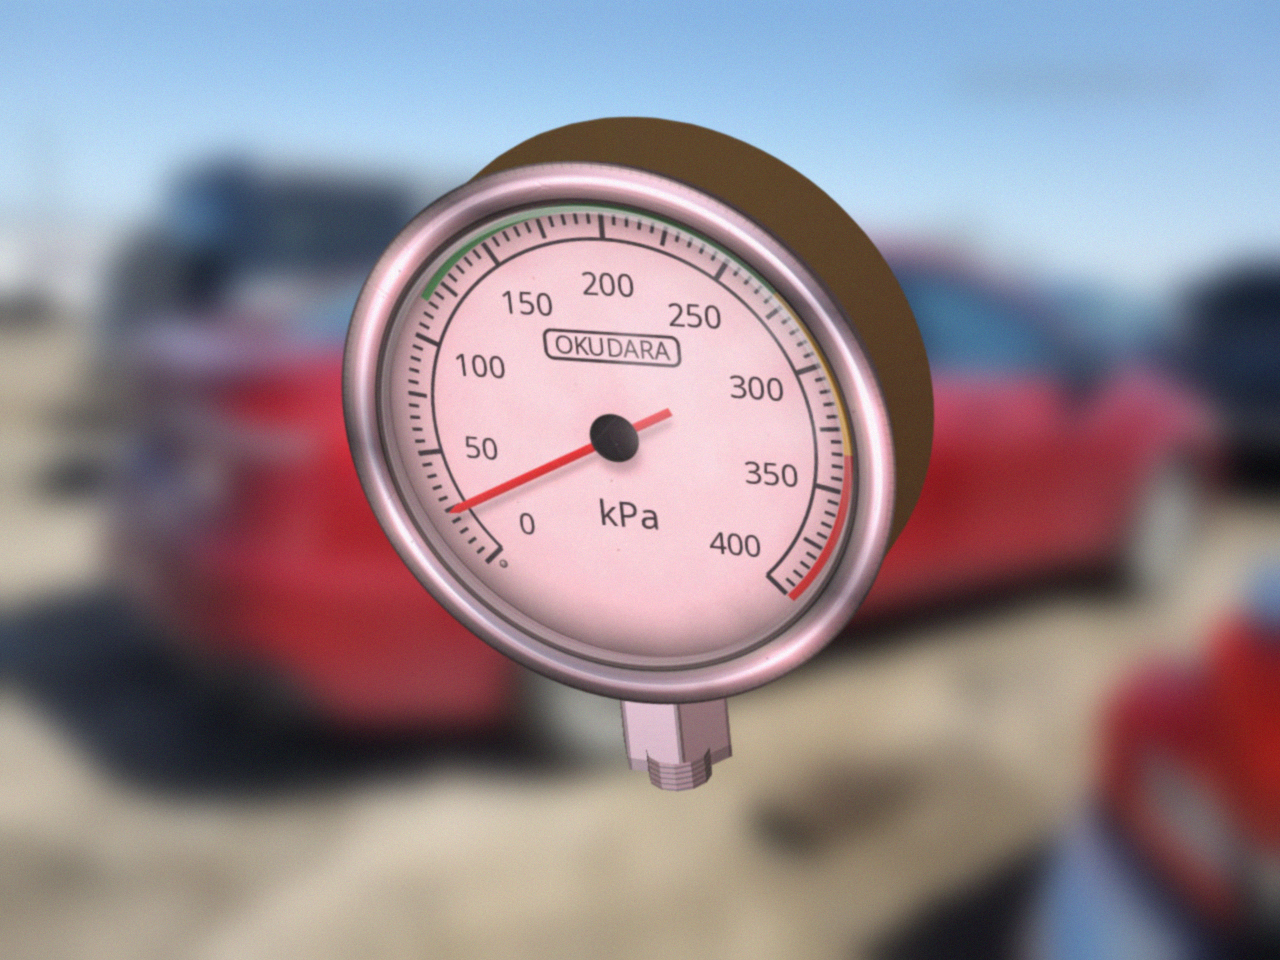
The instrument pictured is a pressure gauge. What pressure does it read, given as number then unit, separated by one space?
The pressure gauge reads 25 kPa
